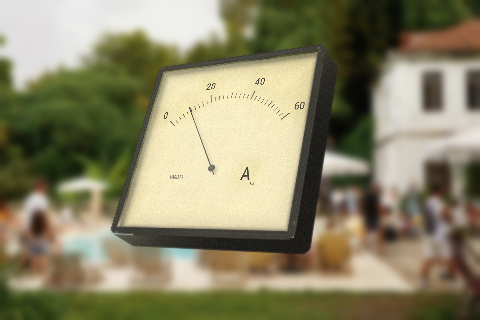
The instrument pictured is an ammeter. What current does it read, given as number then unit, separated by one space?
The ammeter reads 10 A
